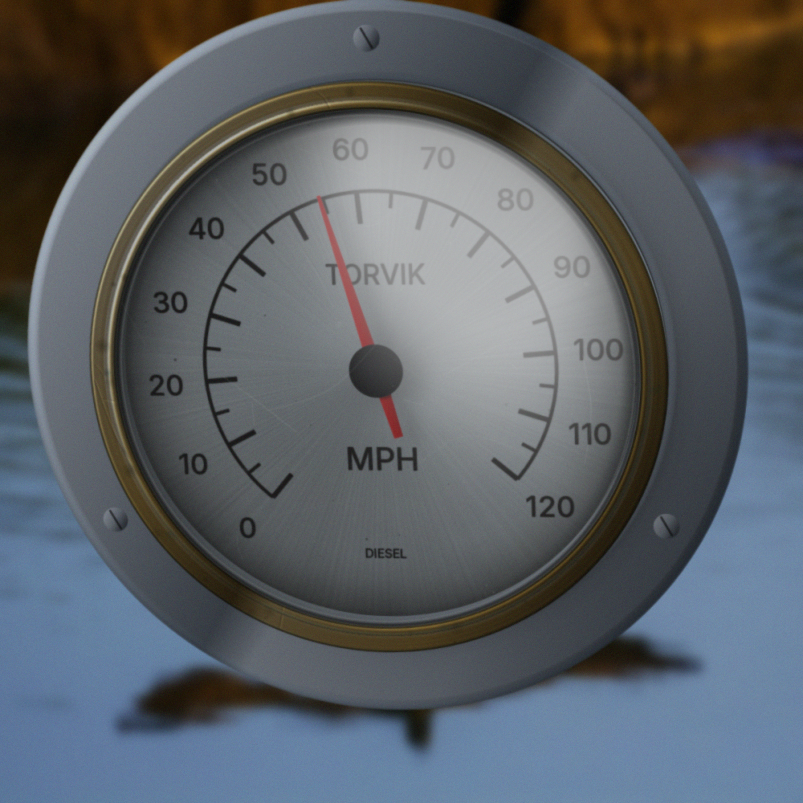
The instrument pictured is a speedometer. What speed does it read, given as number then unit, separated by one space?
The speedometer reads 55 mph
